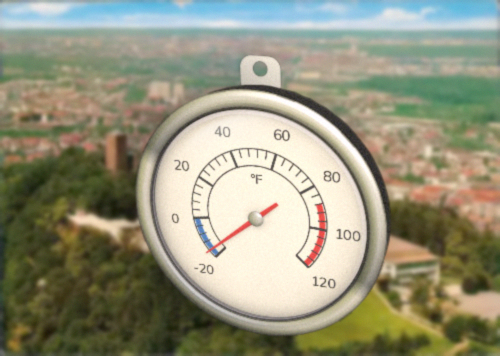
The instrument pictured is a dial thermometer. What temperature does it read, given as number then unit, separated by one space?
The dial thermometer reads -16 °F
